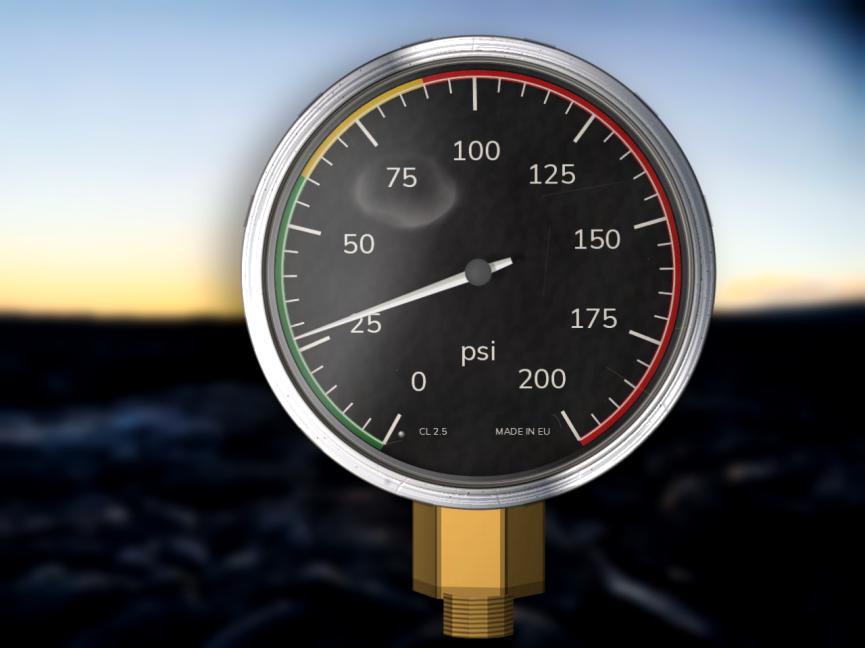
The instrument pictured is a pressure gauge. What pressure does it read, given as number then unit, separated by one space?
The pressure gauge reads 27.5 psi
